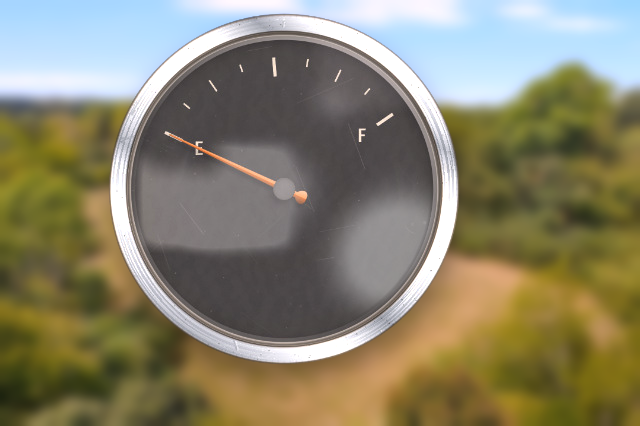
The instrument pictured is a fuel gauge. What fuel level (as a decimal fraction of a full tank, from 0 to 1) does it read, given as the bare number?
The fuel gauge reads 0
